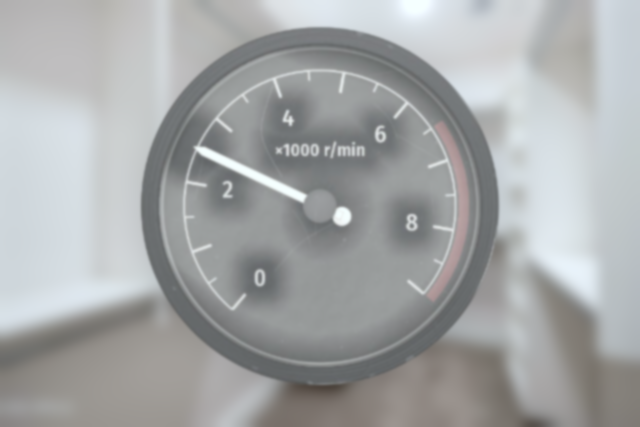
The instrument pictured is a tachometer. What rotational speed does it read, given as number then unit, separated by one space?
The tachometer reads 2500 rpm
